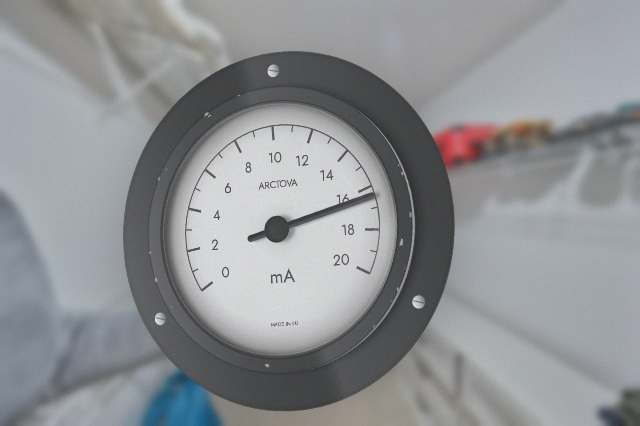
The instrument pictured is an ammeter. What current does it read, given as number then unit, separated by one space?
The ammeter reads 16.5 mA
